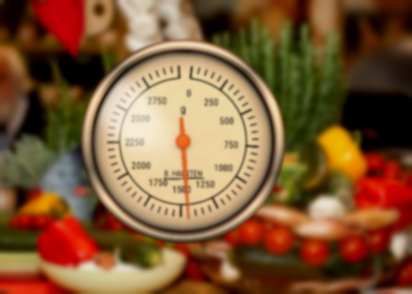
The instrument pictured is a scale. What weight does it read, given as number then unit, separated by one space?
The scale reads 1450 g
